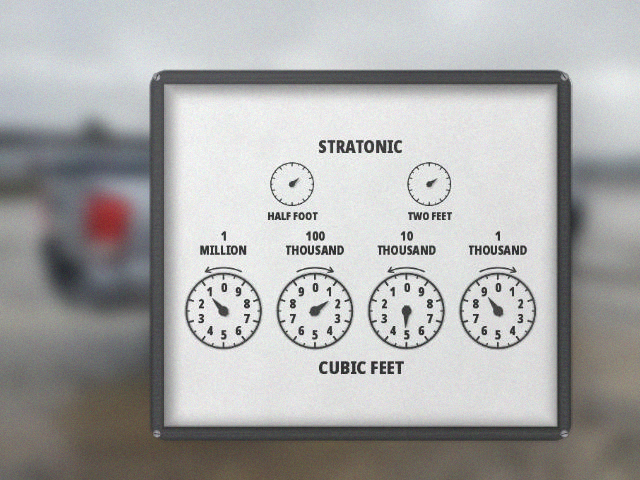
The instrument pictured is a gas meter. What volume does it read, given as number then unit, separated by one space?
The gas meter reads 114900 ft³
